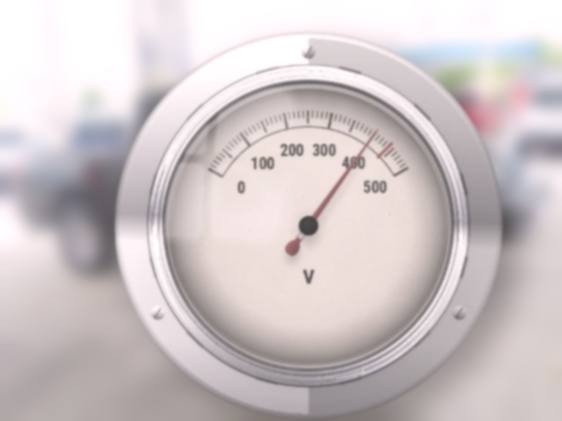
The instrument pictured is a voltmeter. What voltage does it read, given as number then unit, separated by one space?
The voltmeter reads 400 V
